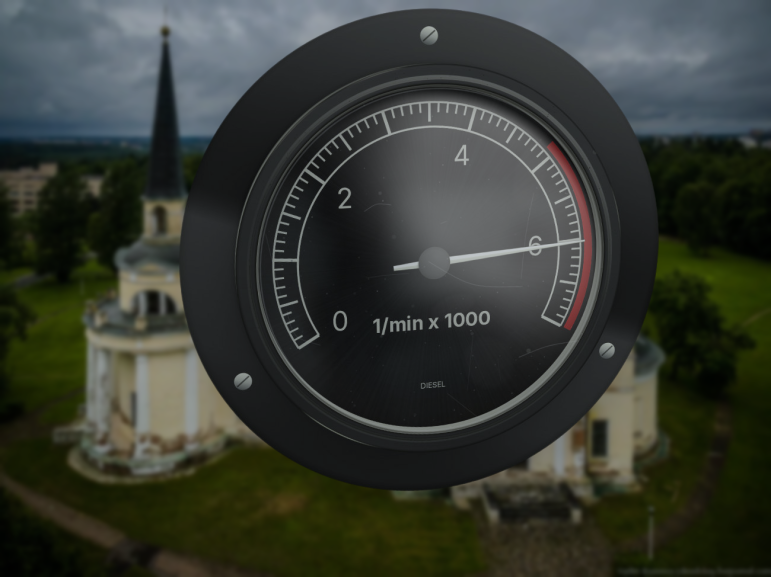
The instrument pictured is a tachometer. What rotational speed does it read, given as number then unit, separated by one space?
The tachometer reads 6000 rpm
